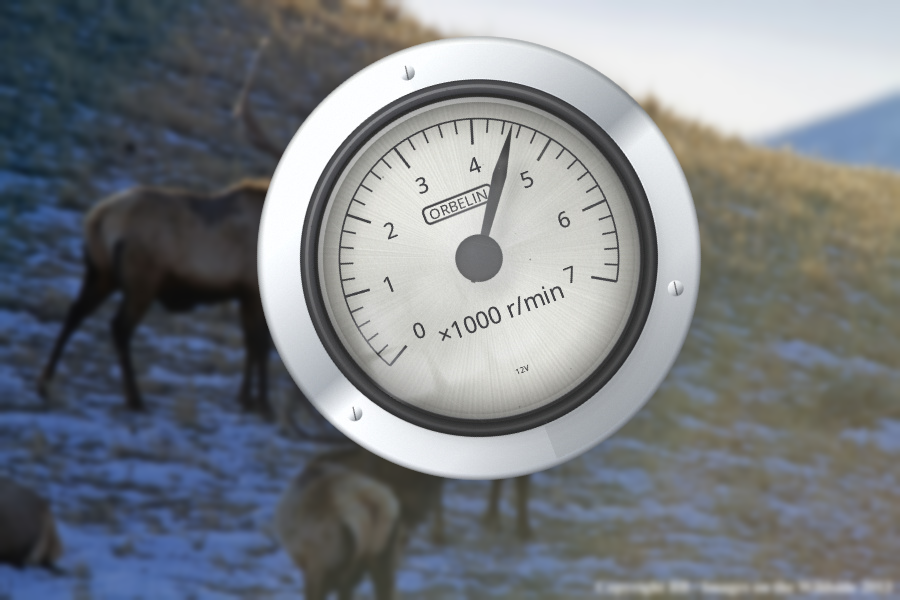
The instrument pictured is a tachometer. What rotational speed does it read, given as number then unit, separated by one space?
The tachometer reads 4500 rpm
